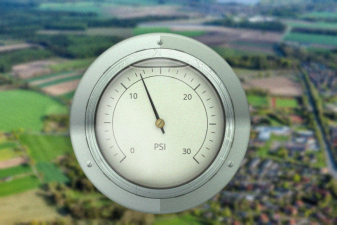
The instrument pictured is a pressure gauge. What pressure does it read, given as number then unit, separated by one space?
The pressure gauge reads 12.5 psi
